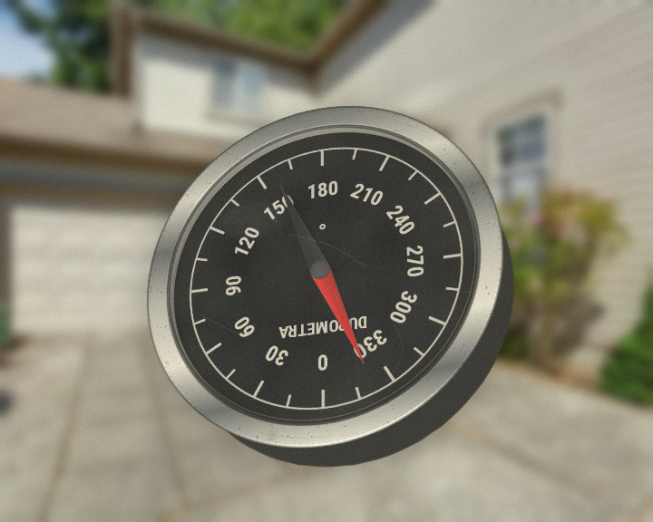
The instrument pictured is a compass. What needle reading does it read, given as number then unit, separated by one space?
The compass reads 337.5 °
